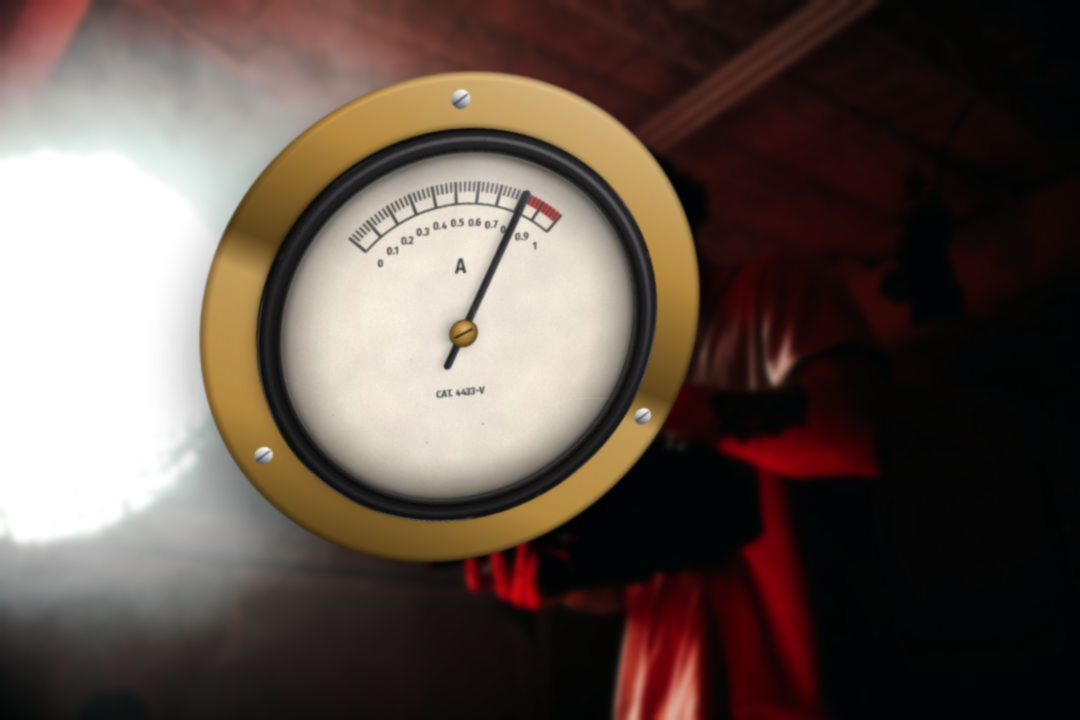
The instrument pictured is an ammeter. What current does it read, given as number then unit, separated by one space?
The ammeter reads 0.8 A
